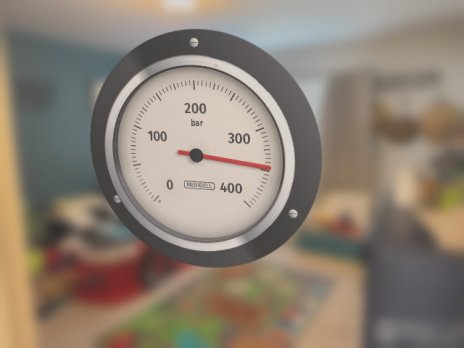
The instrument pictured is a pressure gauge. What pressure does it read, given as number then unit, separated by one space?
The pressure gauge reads 345 bar
